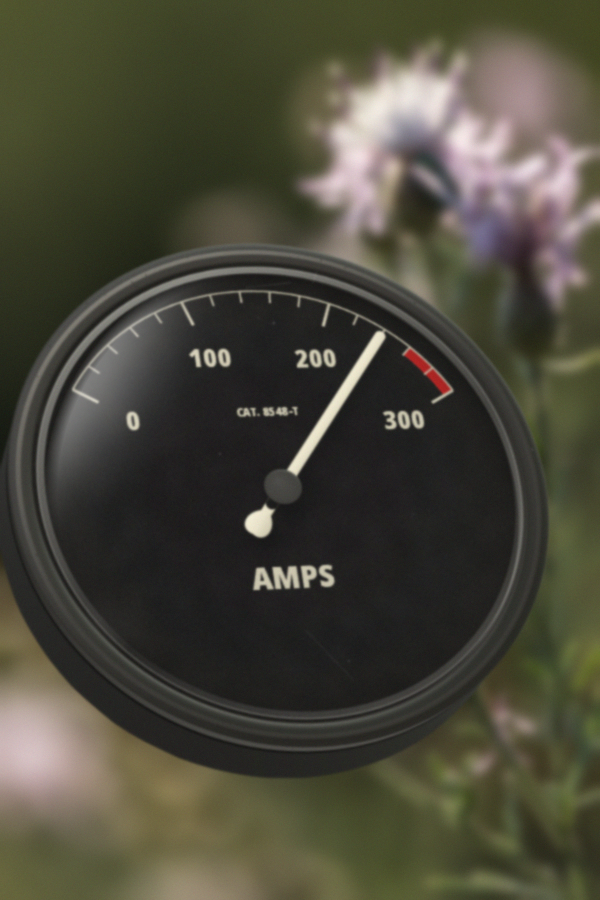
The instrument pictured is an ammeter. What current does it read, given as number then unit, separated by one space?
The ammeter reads 240 A
